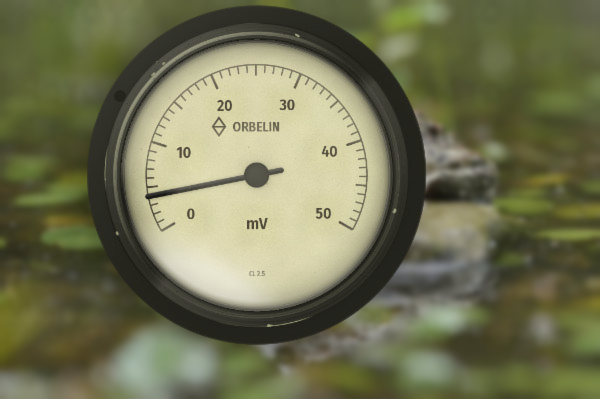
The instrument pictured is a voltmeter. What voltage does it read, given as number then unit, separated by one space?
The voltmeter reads 4 mV
